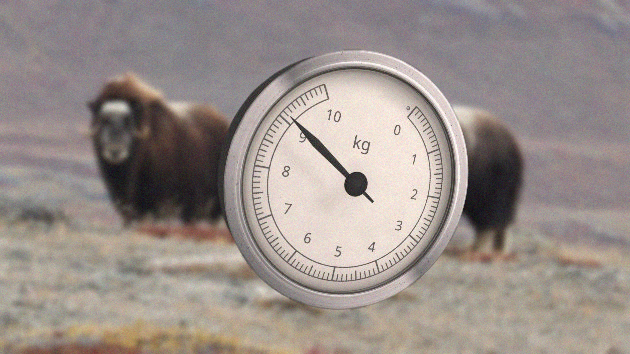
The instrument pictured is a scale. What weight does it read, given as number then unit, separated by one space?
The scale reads 9.1 kg
